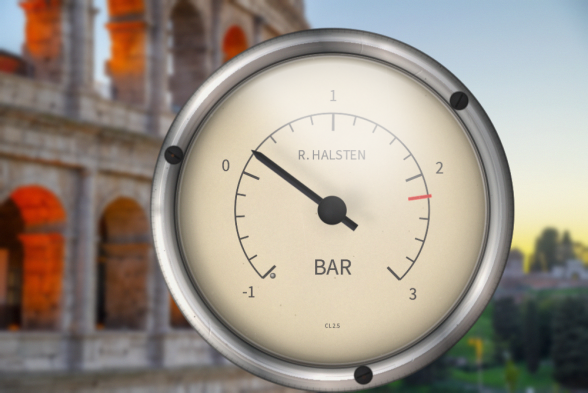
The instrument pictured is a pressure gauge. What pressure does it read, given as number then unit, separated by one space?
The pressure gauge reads 0.2 bar
